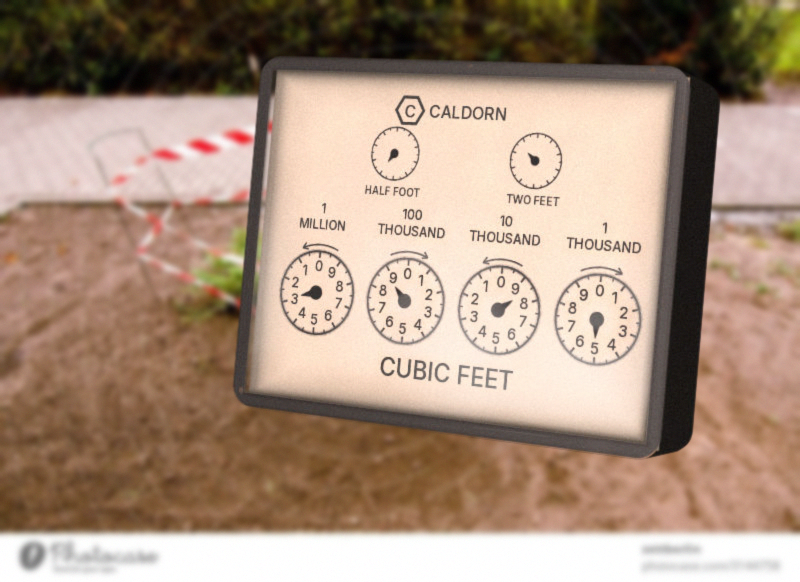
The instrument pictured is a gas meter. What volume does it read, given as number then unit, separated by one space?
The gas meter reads 288500 ft³
